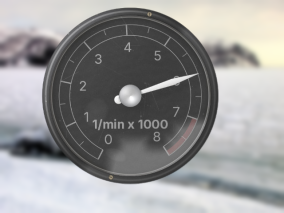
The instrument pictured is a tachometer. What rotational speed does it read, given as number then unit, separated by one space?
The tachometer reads 6000 rpm
